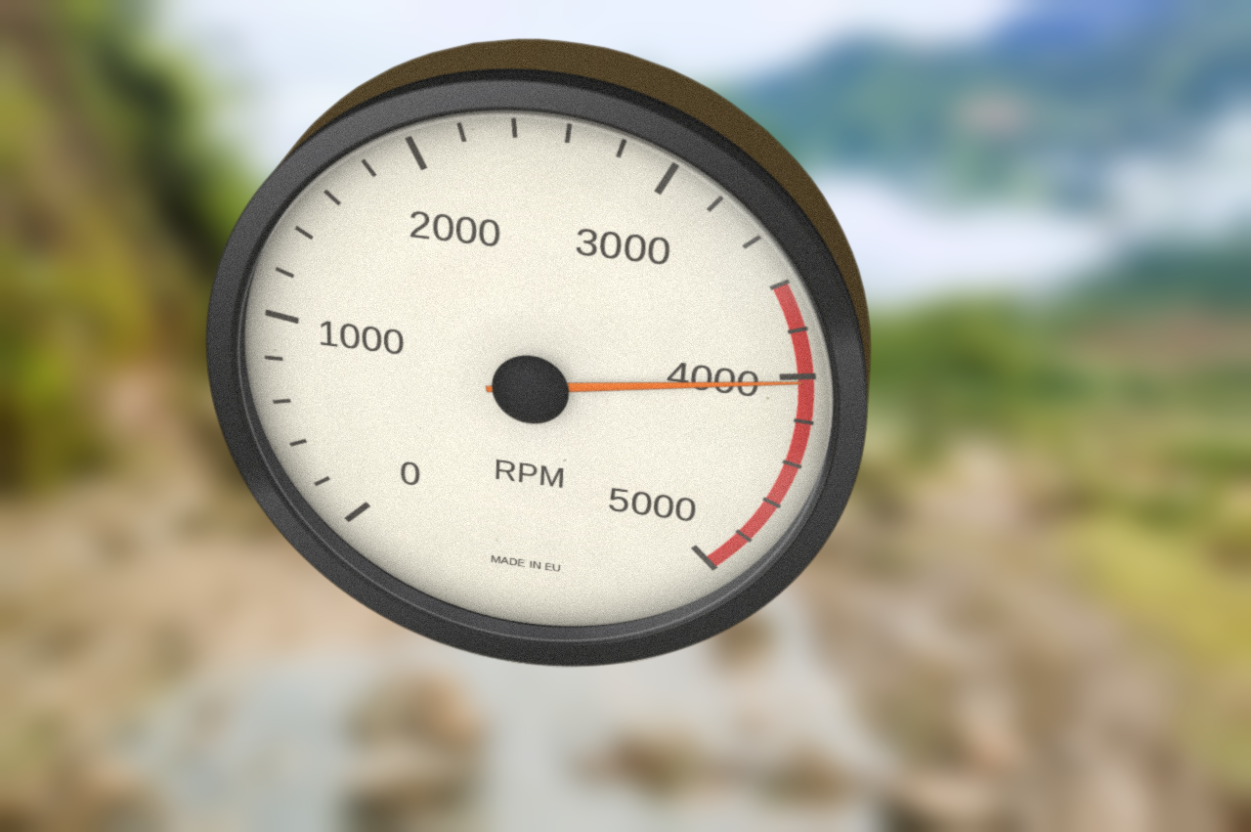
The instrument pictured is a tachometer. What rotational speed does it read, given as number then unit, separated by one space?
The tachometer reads 4000 rpm
